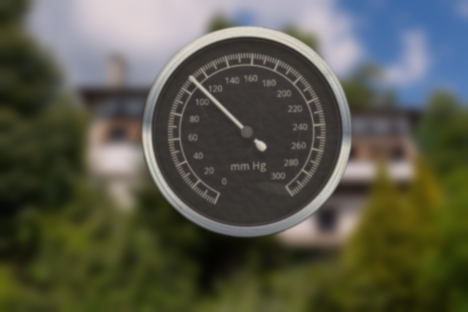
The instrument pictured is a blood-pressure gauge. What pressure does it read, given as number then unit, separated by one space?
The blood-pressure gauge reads 110 mmHg
